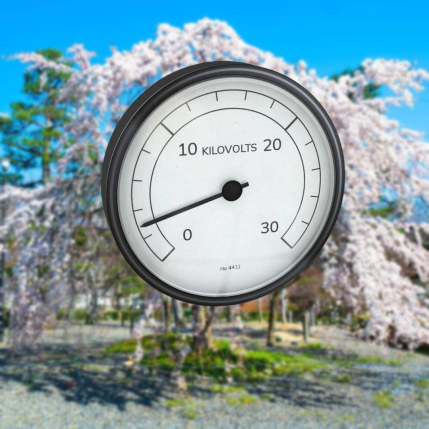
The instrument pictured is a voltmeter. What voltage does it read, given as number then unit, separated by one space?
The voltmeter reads 3 kV
